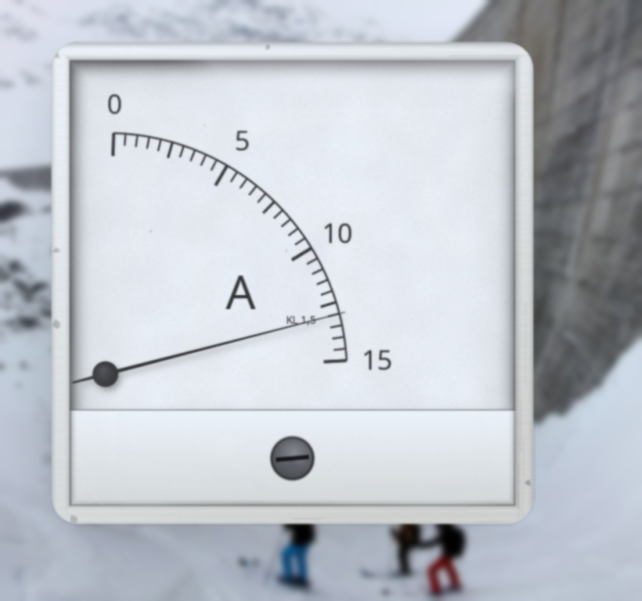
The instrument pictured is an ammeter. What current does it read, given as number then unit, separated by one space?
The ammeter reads 13 A
